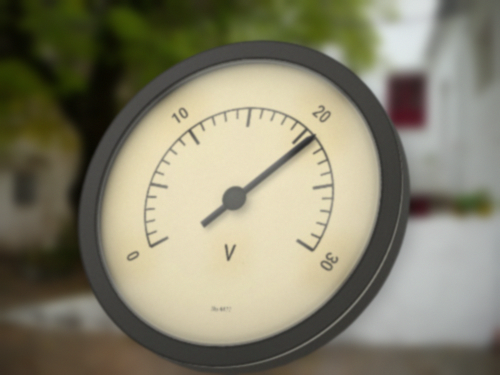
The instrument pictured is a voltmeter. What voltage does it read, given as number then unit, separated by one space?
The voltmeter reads 21 V
